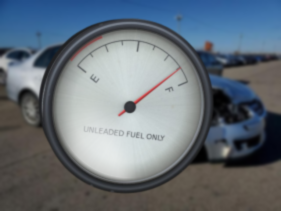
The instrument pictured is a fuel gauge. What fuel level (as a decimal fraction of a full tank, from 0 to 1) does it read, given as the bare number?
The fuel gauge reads 0.875
